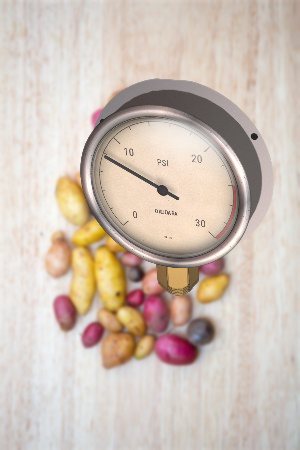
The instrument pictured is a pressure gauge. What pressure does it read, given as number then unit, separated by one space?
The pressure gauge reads 8 psi
